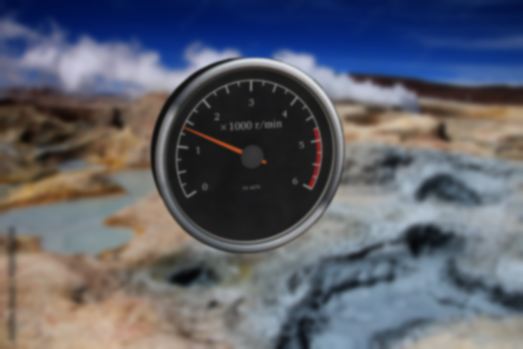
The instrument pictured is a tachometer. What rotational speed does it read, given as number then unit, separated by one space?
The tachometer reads 1375 rpm
